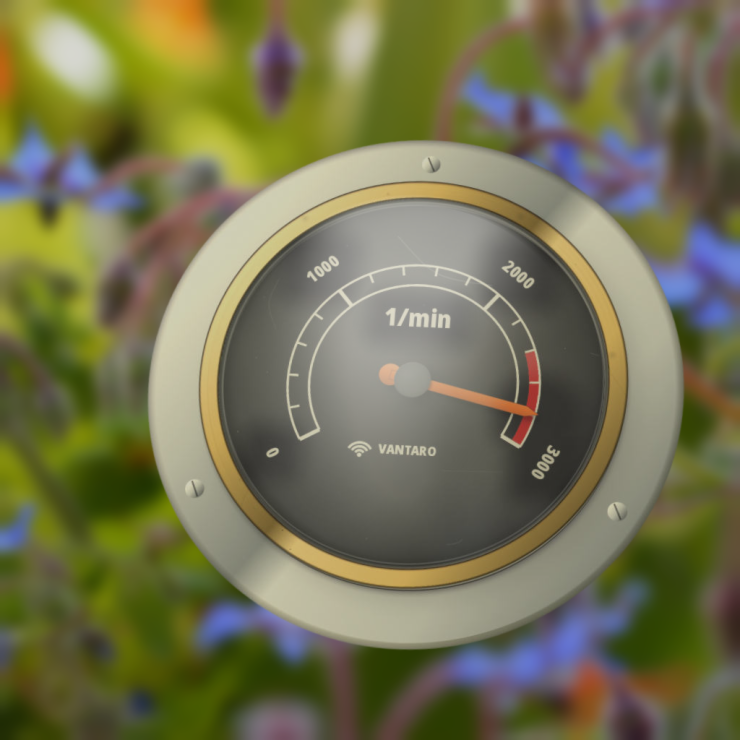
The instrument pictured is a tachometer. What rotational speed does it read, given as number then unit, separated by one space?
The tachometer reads 2800 rpm
